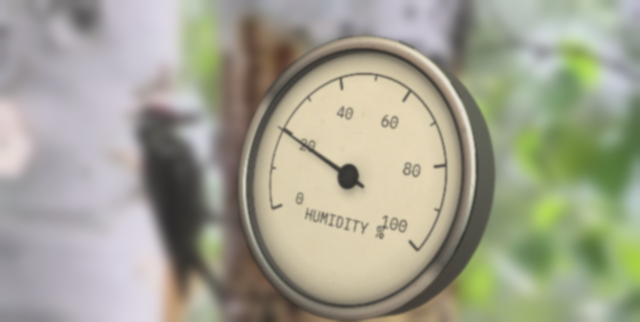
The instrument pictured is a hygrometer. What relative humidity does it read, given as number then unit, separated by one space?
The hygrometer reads 20 %
